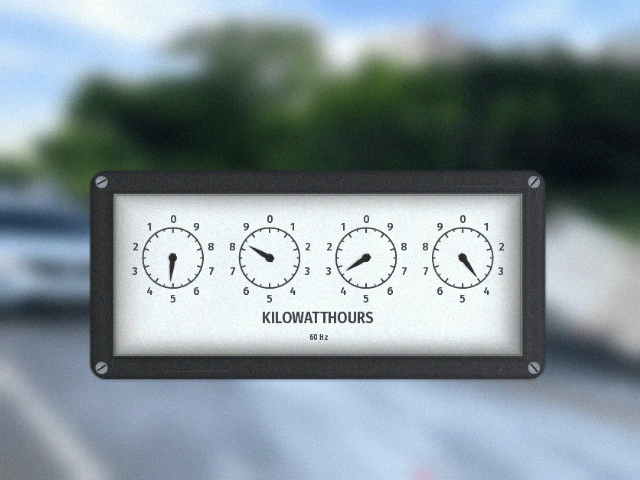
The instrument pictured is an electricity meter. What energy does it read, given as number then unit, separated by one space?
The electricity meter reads 4834 kWh
